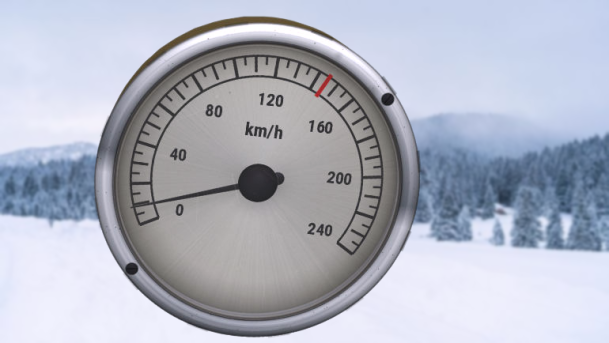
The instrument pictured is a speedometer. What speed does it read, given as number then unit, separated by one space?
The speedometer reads 10 km/h
